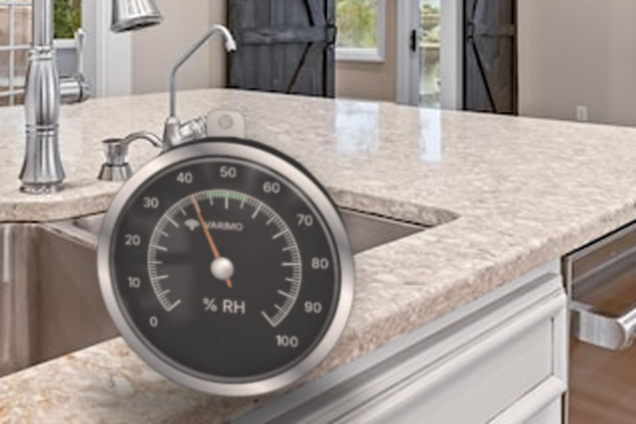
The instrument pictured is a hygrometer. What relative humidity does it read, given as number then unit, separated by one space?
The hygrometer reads 40 %
